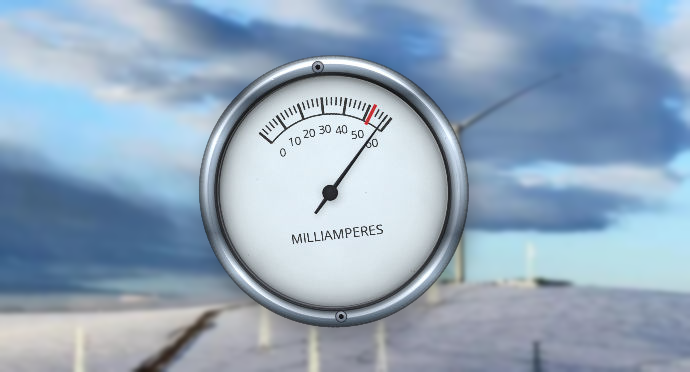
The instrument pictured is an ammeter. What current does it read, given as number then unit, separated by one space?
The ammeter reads 58 mA
